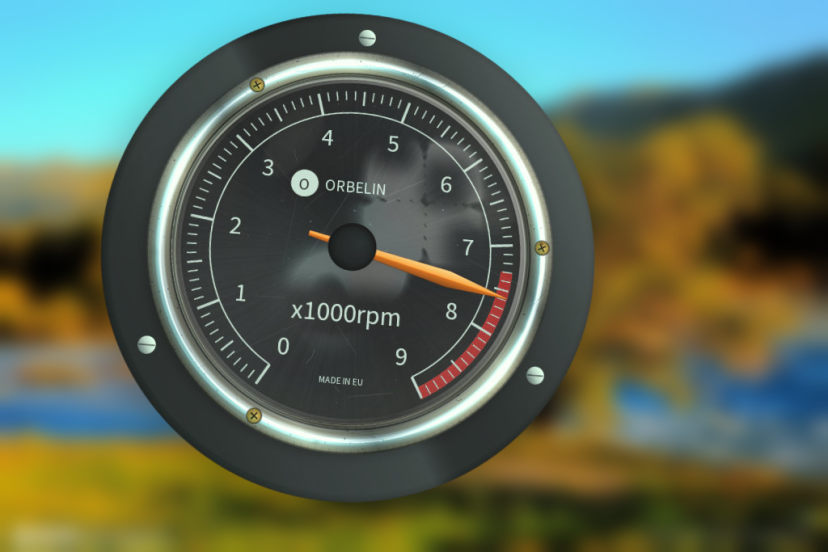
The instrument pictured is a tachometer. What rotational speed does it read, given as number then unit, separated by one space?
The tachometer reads 7600 rpm
